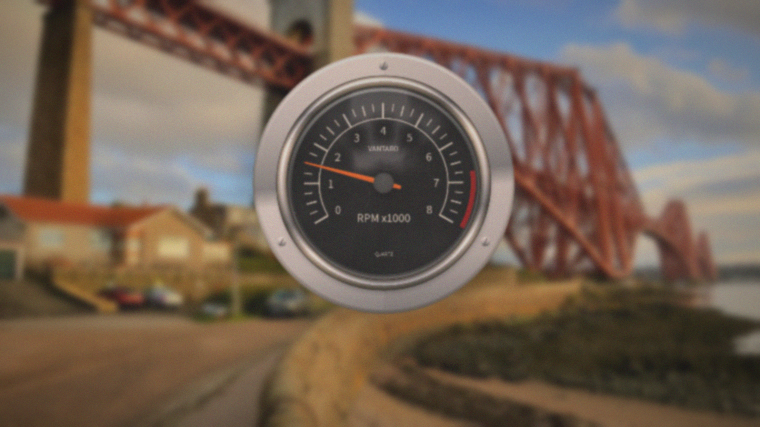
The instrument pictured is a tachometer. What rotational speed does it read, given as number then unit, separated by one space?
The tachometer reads 1500 rpm
